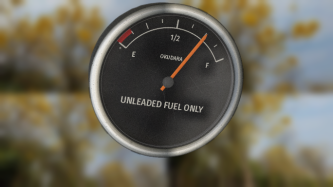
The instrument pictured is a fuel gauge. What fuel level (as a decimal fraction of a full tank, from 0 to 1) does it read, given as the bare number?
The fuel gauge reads 0.75
